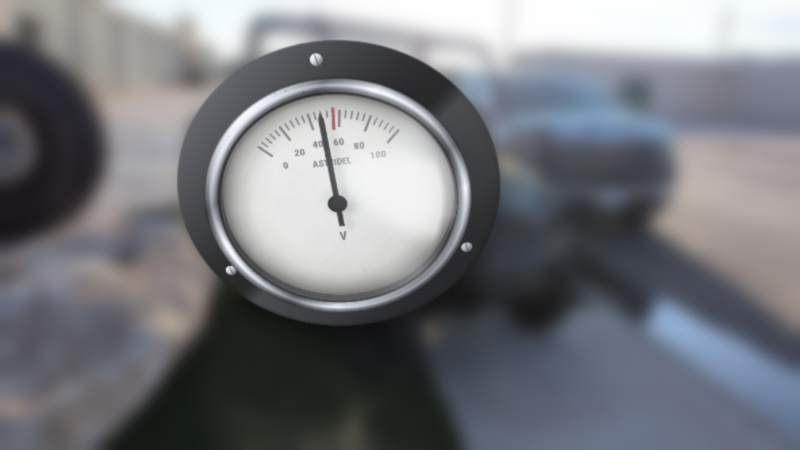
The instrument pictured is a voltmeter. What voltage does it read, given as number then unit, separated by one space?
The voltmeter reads 48 V
